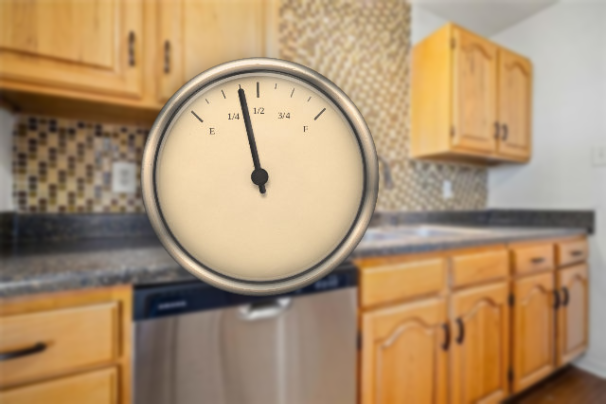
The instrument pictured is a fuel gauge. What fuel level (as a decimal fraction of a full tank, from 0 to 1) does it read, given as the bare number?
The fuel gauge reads 0.375
